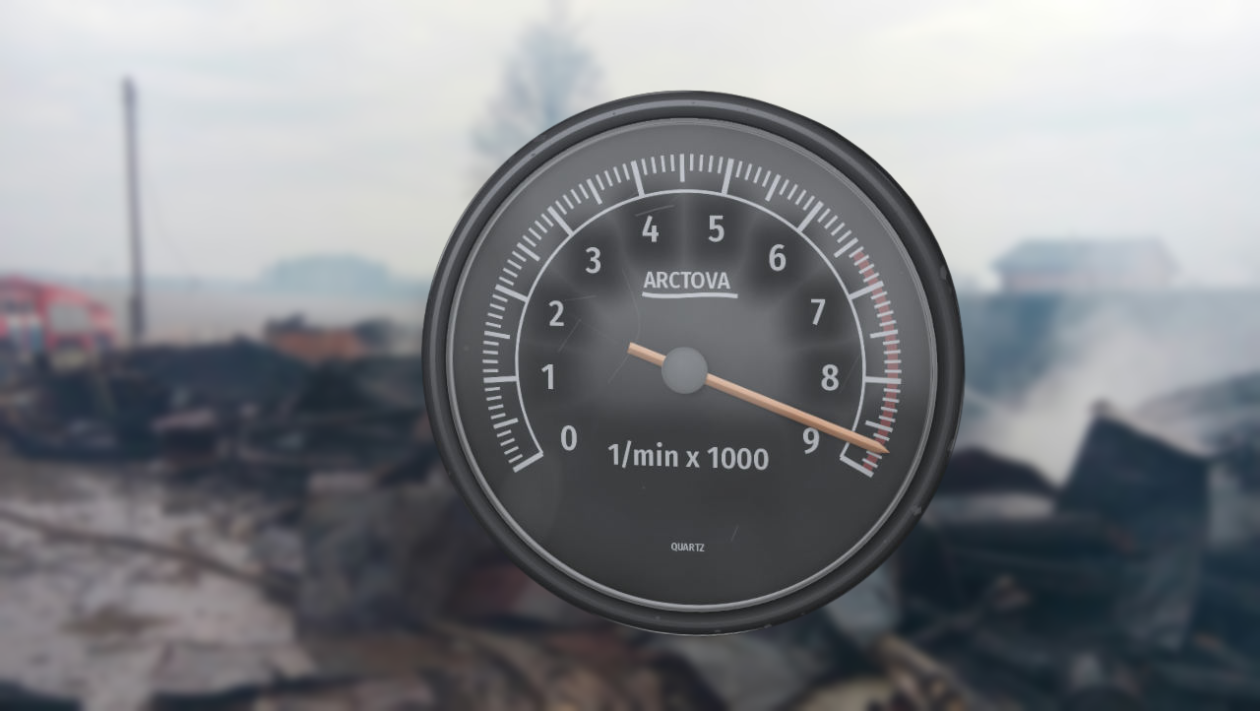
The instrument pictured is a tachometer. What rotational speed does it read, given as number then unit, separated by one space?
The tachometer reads 8700 rpm
